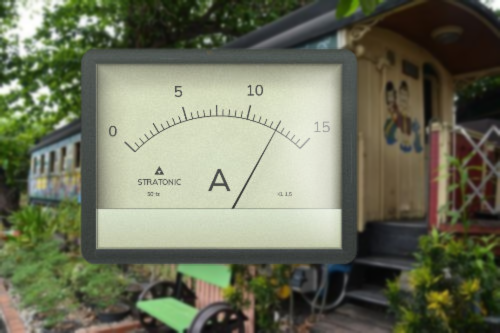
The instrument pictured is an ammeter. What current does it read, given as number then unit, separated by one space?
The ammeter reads 12.5 A
